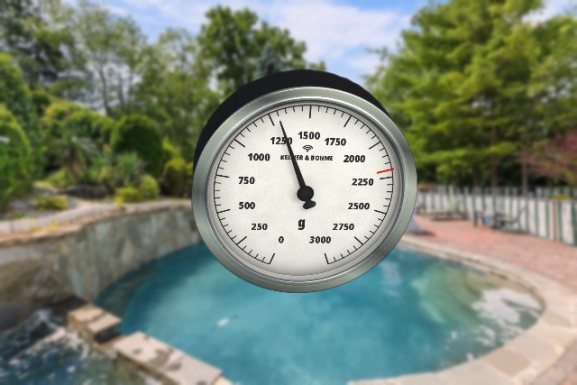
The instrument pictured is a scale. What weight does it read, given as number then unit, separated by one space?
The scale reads 1300 g
